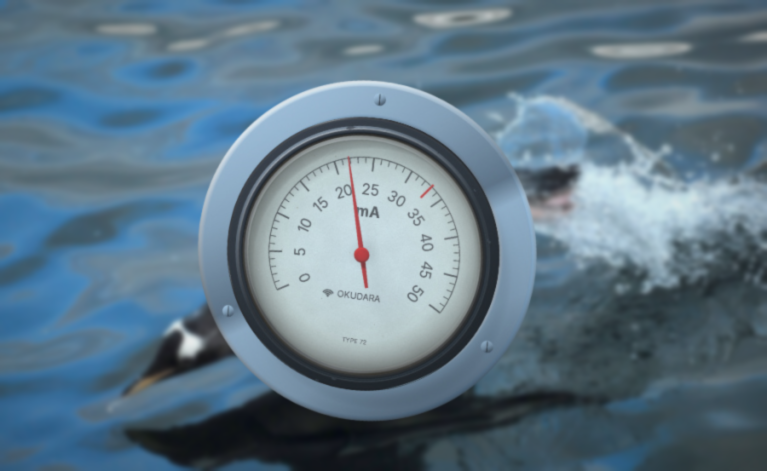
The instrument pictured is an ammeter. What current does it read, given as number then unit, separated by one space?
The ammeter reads 22 mA
